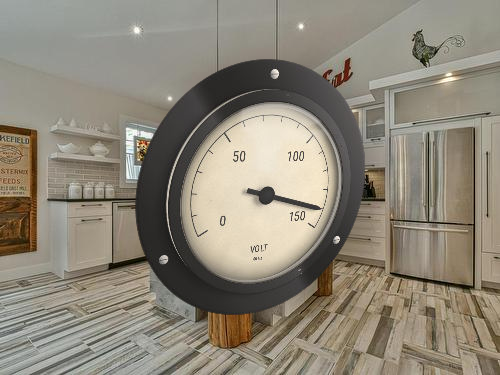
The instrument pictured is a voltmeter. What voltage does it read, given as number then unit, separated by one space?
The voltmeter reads 140 V
